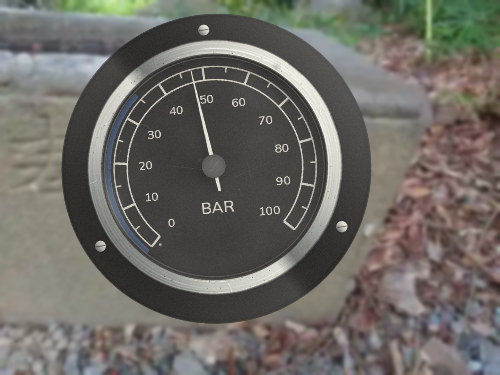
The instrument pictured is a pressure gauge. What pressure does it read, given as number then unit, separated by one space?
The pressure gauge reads 47.5 bar
